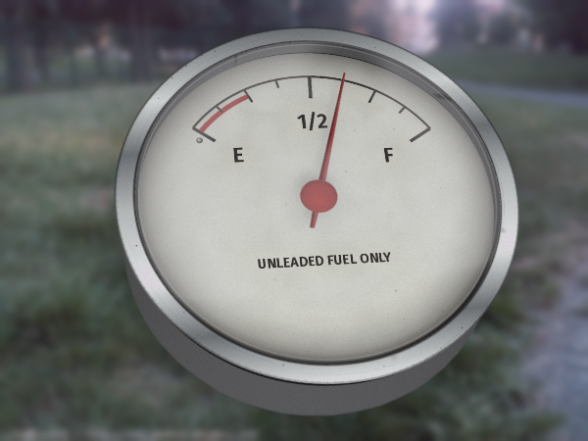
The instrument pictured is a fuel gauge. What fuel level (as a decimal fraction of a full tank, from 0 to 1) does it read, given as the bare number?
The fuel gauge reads 0.625
